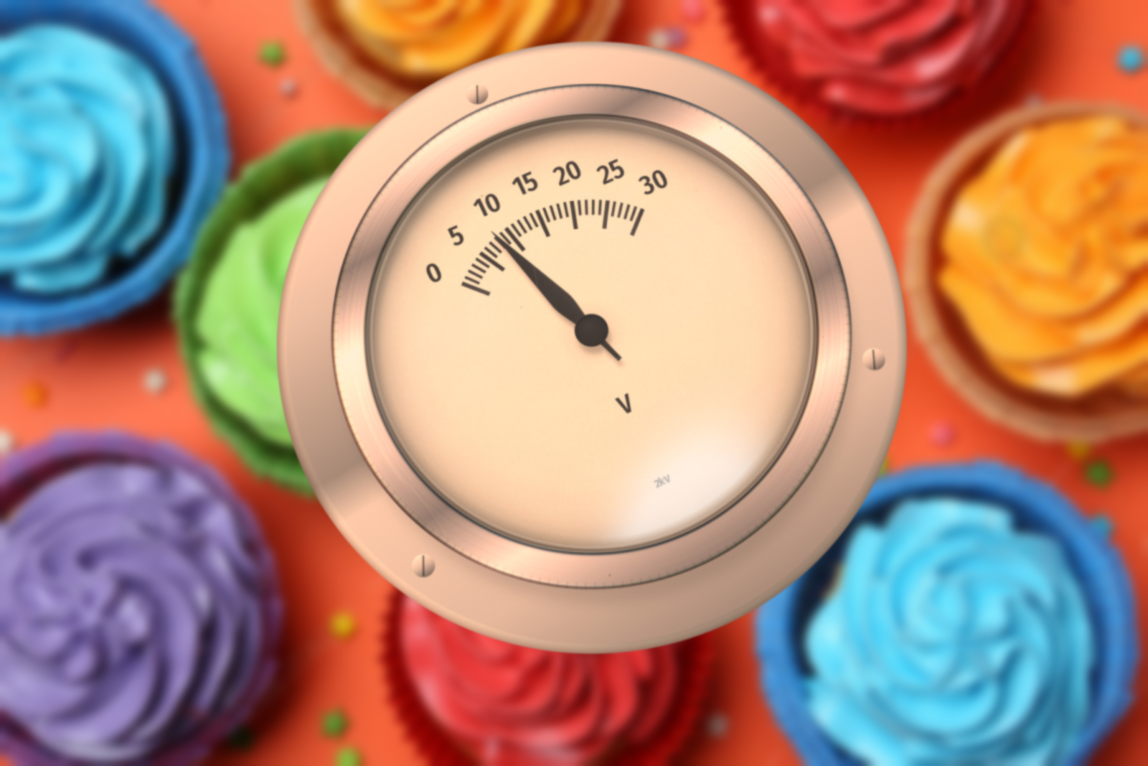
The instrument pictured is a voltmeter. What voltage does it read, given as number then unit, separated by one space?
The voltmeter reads 8 V
